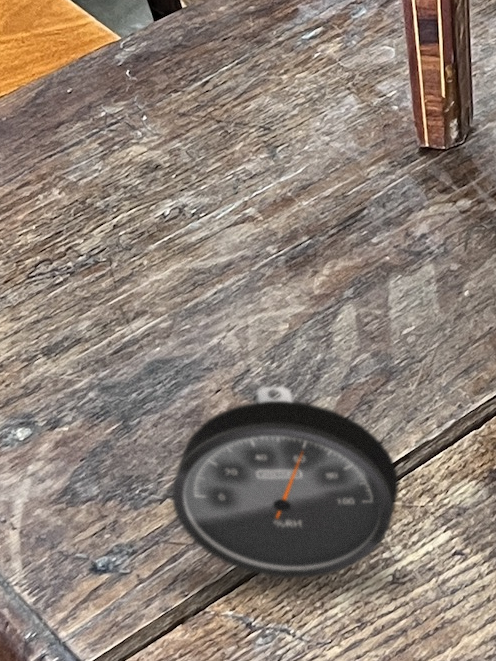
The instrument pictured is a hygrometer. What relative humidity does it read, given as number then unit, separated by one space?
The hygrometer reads 60 %
